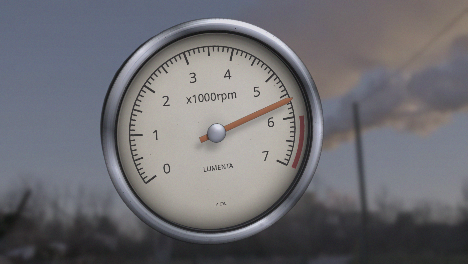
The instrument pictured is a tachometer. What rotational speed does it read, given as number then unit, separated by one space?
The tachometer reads 5600 rpm
